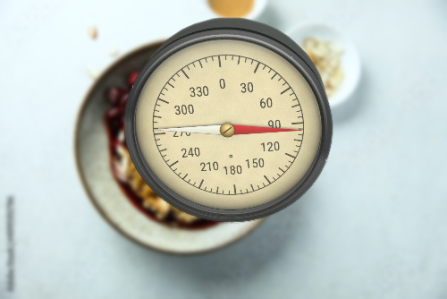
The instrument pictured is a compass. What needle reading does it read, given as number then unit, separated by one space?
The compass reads 95 °
